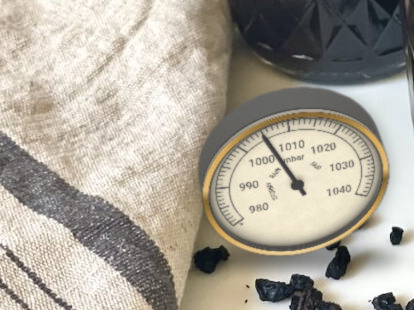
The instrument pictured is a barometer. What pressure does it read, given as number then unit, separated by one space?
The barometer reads 1005 mbar
